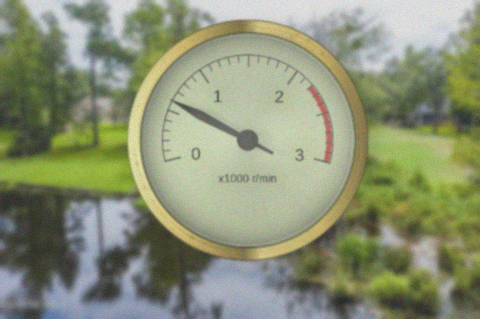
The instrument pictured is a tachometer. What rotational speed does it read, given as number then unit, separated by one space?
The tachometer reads 600 rpm
